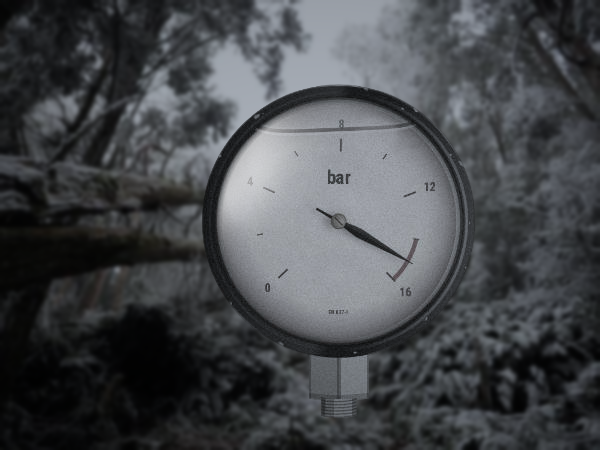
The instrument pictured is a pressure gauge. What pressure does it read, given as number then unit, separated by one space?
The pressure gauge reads 15 bar
